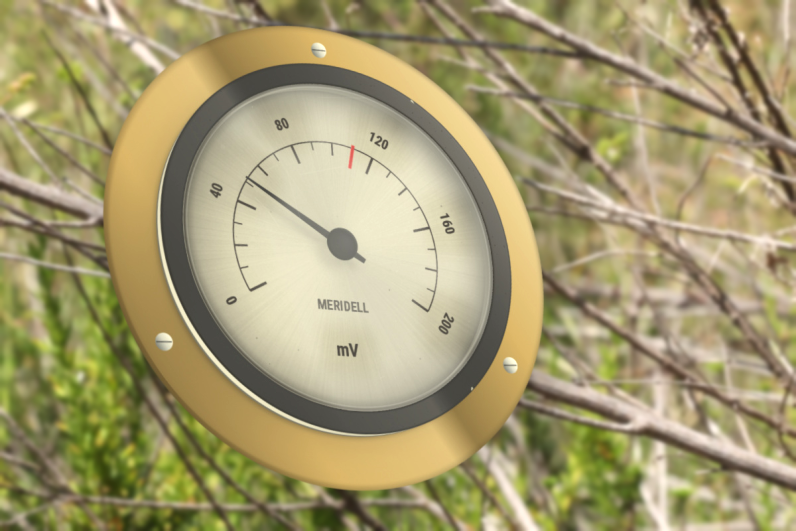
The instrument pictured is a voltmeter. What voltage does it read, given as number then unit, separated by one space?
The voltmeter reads 50 mV
